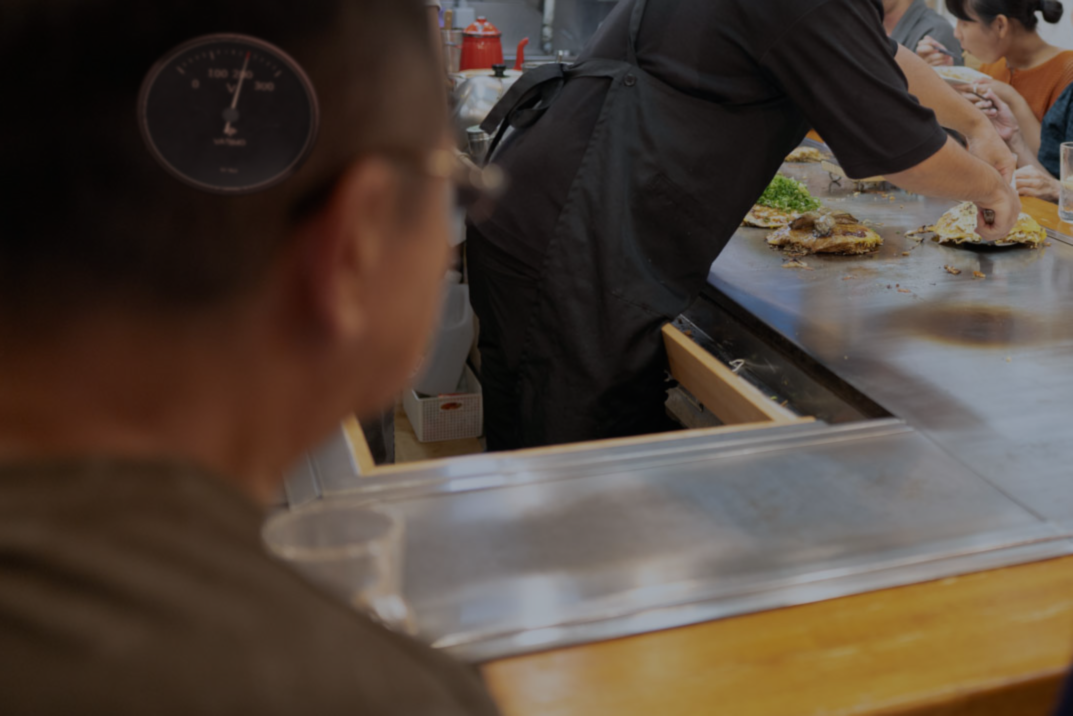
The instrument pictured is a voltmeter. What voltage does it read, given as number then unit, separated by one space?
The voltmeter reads 200 V
